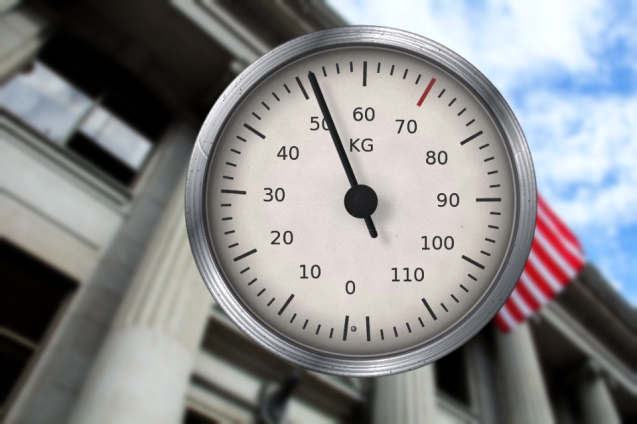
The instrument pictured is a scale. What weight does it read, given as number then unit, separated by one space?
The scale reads 52 kg
